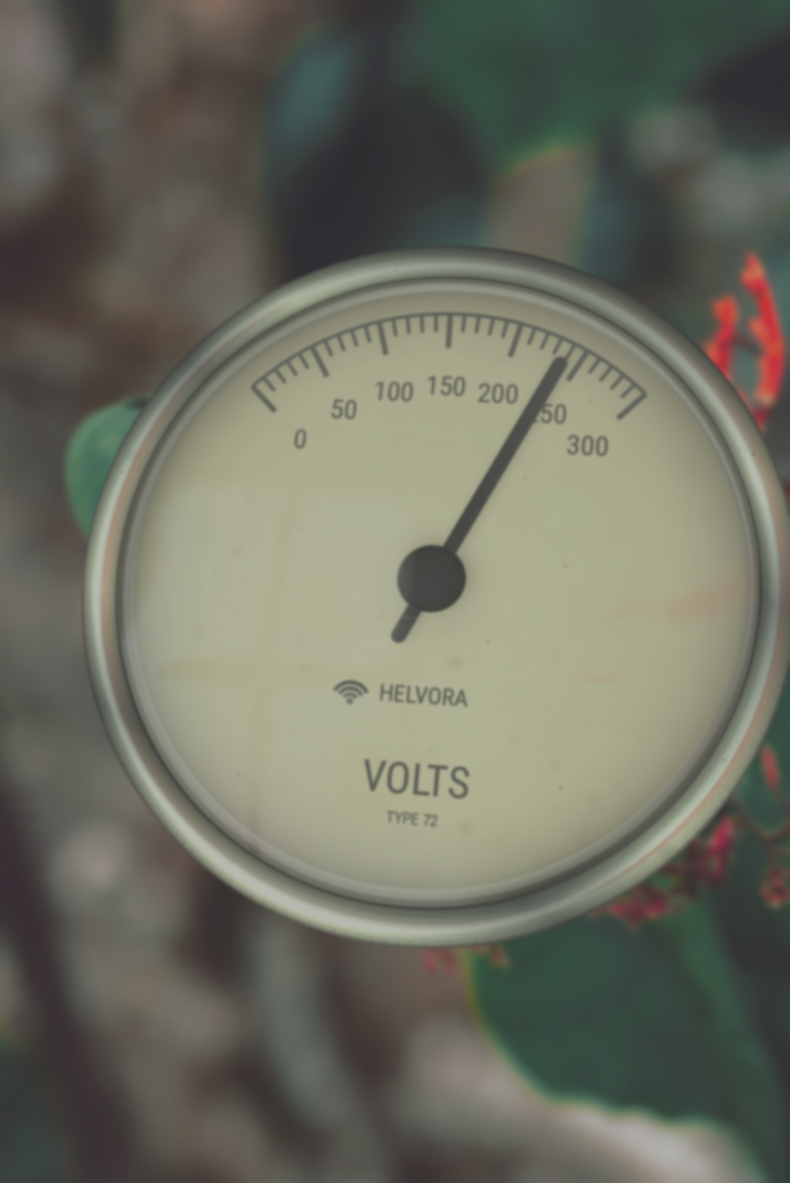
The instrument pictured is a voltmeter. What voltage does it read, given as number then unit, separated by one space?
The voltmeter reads 240 V
